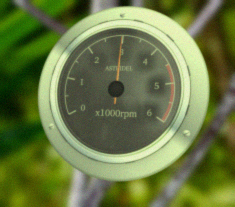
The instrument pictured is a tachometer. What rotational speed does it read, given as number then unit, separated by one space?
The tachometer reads 3000 rpm
